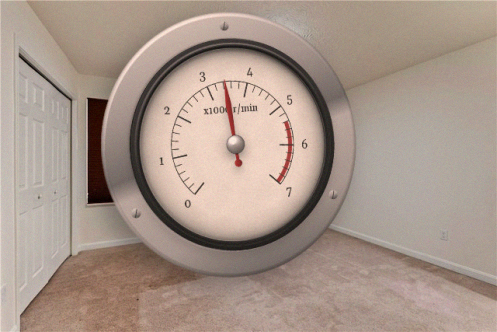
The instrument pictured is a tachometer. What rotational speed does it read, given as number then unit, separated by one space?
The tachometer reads 3400 rpm
